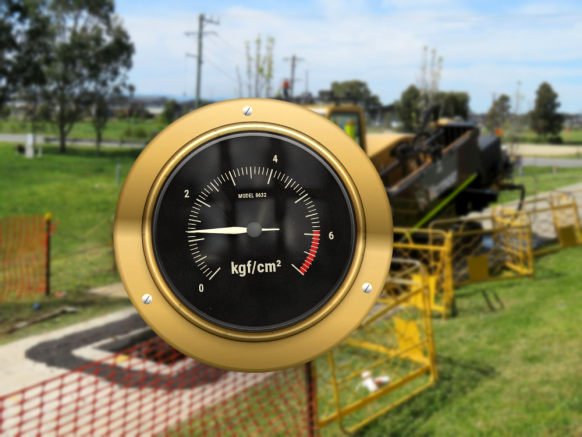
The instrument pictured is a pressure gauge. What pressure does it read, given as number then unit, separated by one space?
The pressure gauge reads 1.2 kg/cm²
